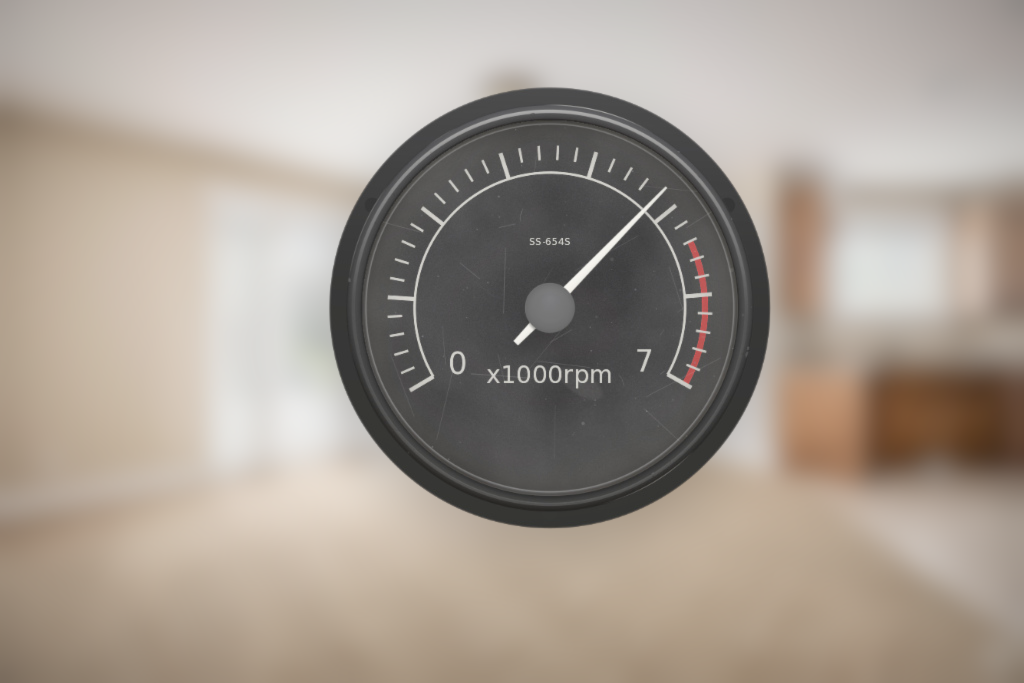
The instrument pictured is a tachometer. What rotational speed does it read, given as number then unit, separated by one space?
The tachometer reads 4800 rpm
